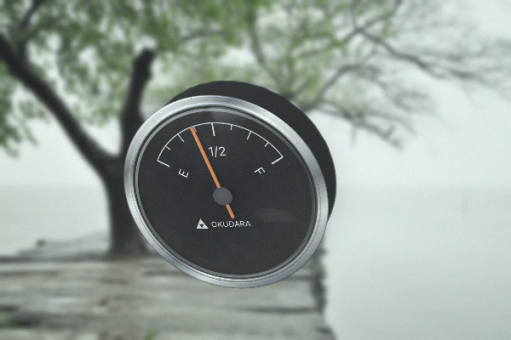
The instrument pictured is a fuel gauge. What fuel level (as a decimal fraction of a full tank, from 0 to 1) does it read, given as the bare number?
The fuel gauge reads 0.375
